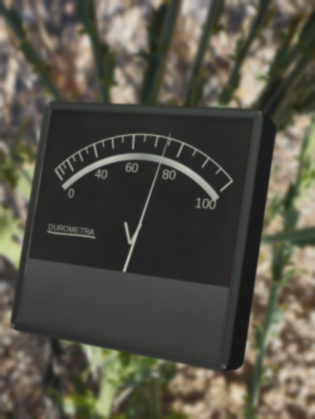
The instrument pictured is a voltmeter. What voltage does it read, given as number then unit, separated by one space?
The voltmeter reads 75 V
